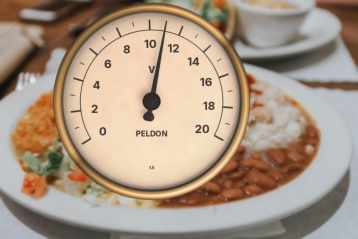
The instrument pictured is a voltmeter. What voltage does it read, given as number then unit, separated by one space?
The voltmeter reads 11 V
